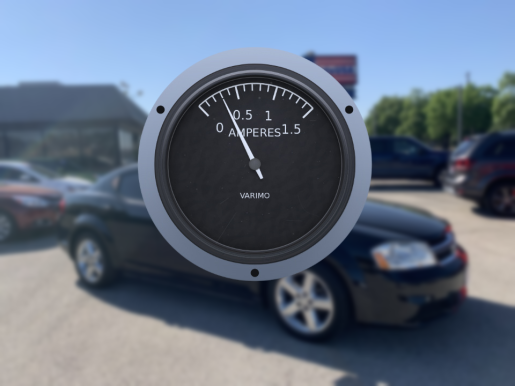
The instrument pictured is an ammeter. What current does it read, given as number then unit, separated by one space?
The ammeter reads 0.3 A
